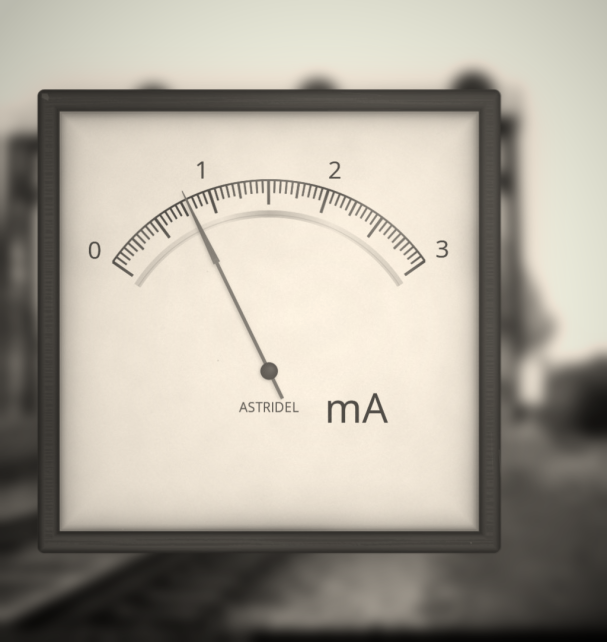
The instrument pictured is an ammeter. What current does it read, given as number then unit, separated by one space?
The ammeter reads 0.8 mA
